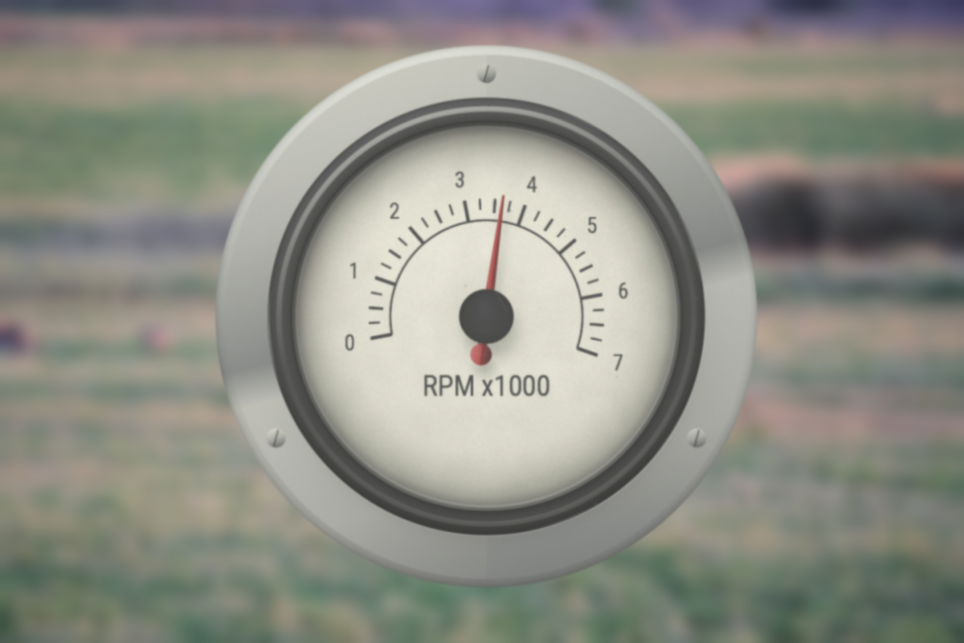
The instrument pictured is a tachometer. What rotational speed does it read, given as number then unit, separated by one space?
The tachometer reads 3625 rpm
